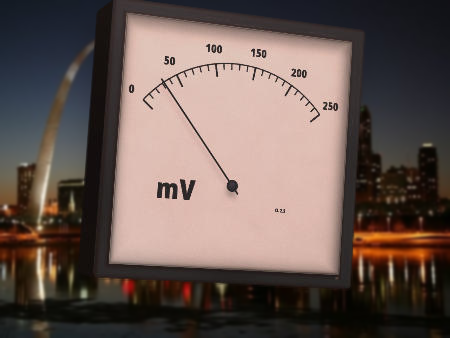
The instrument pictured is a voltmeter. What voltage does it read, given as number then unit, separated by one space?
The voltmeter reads 30 mV
